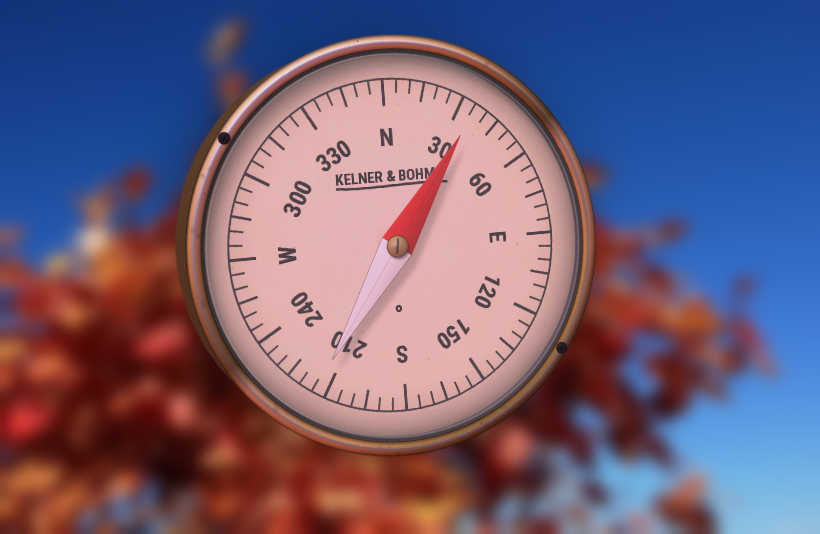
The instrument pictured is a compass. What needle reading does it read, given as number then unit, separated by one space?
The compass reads 35 °
